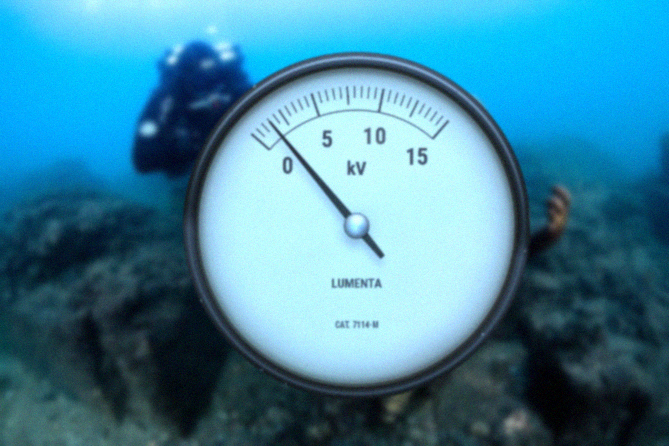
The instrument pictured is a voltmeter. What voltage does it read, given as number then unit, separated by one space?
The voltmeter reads 1.5 kV
